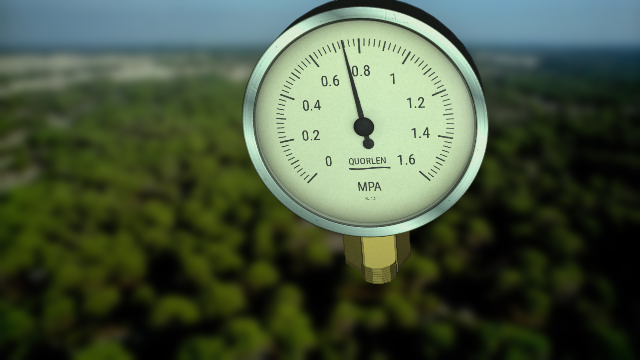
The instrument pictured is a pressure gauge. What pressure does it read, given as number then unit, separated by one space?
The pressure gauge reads 0.74 MPa
